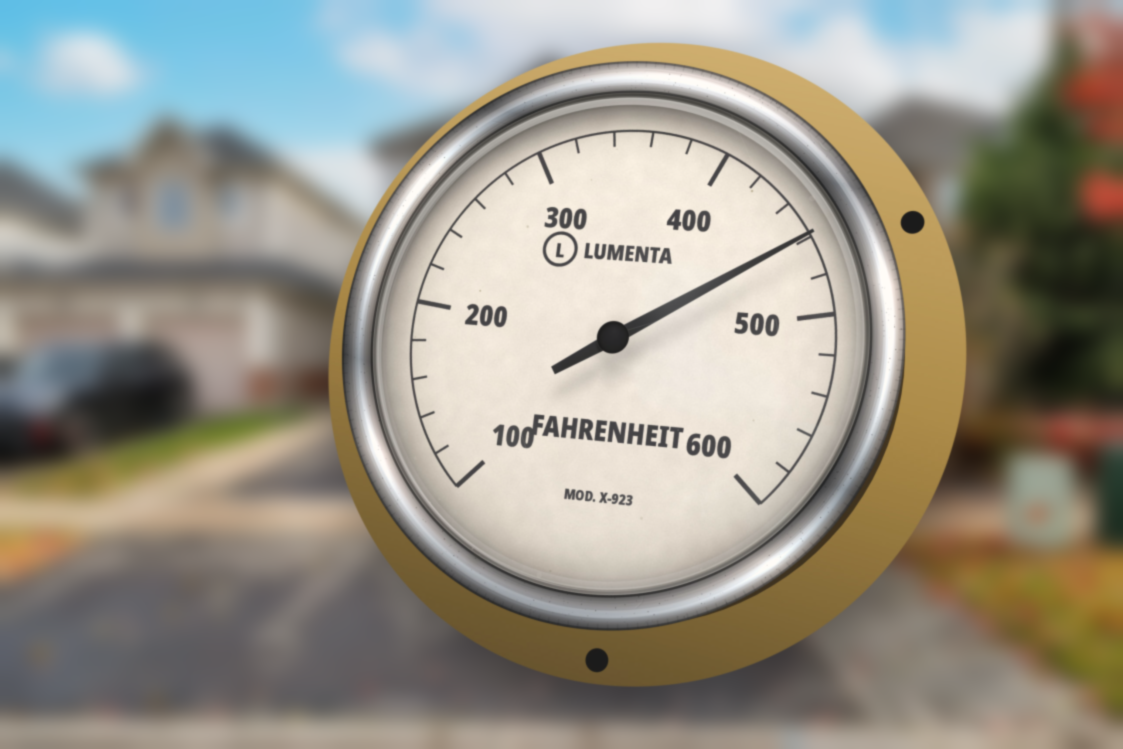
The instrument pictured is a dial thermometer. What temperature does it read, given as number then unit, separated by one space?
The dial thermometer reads 460 °F
